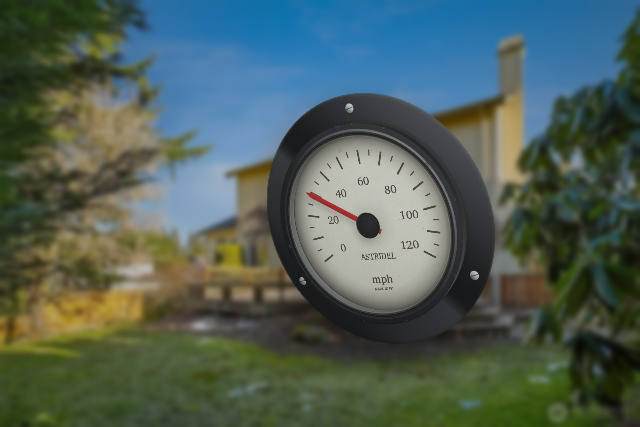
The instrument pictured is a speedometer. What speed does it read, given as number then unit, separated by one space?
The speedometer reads 30 mph
